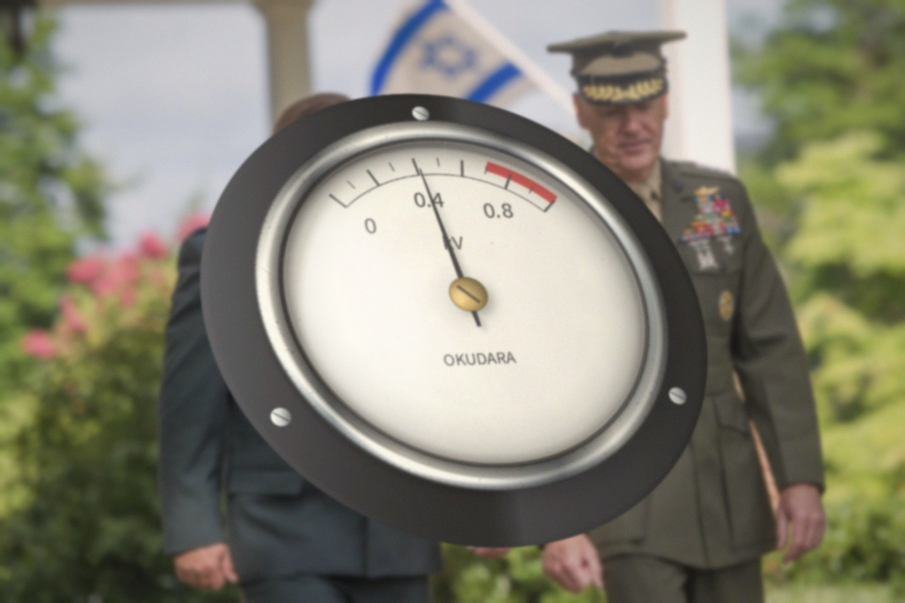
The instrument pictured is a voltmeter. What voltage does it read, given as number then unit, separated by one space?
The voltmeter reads 0.4 kV
